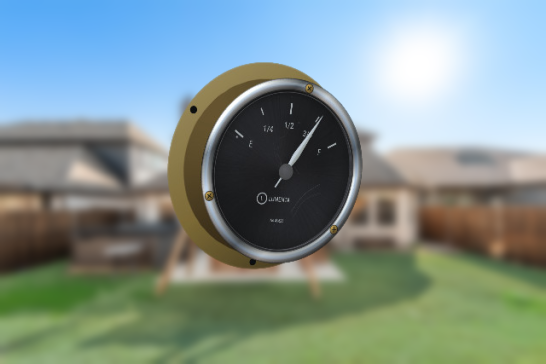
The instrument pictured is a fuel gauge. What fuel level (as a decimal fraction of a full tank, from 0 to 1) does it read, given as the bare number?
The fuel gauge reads 0.75
